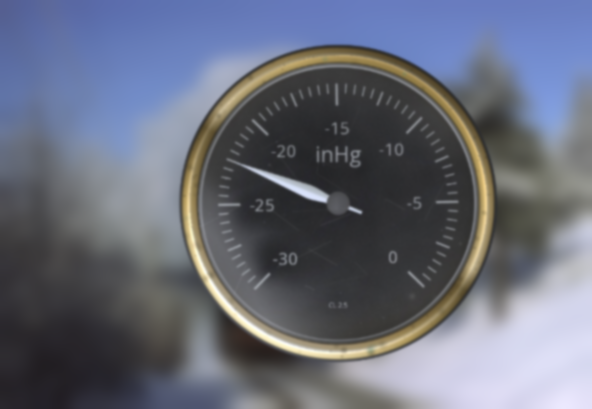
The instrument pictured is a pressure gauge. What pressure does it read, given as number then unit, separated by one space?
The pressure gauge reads -22.5 inHg
